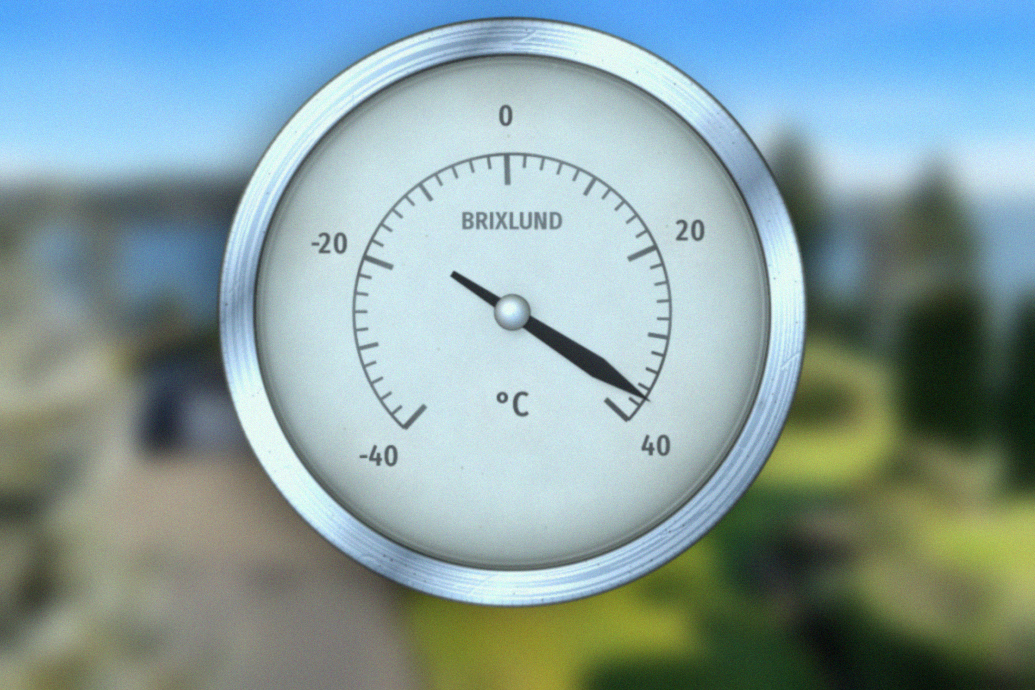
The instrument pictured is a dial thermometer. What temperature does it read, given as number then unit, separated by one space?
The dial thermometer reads 37 °C
